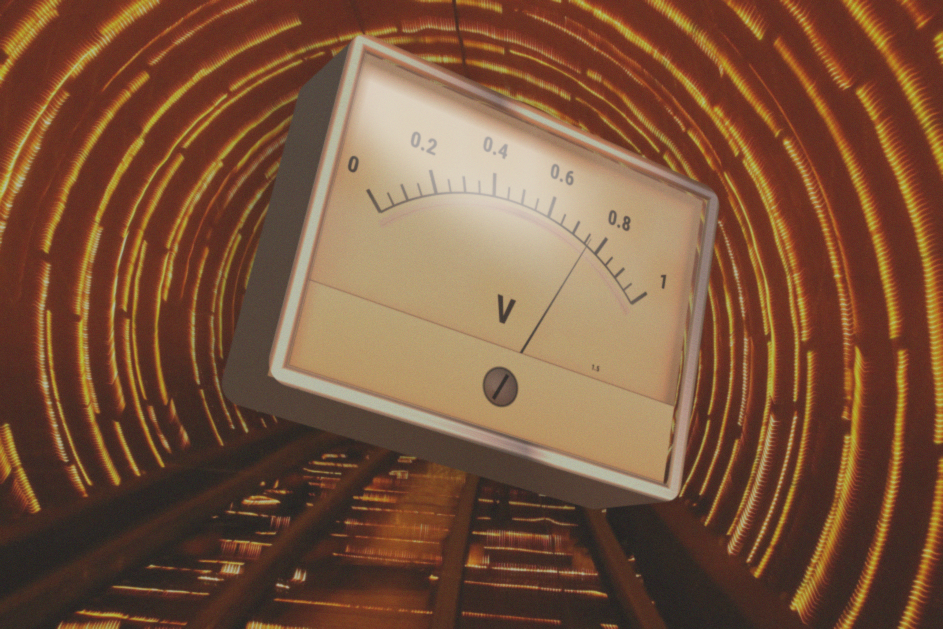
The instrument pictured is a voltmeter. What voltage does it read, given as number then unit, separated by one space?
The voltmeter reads 0.75 V
